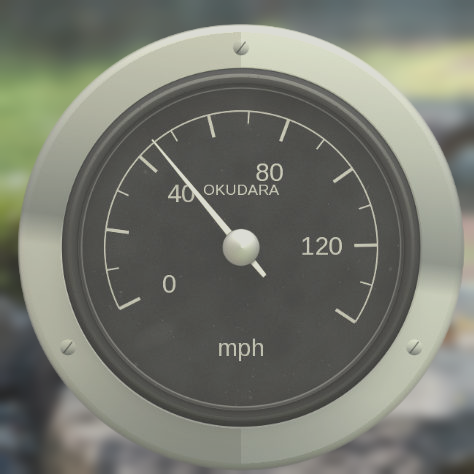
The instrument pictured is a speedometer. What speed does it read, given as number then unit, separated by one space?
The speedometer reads 45 mph
